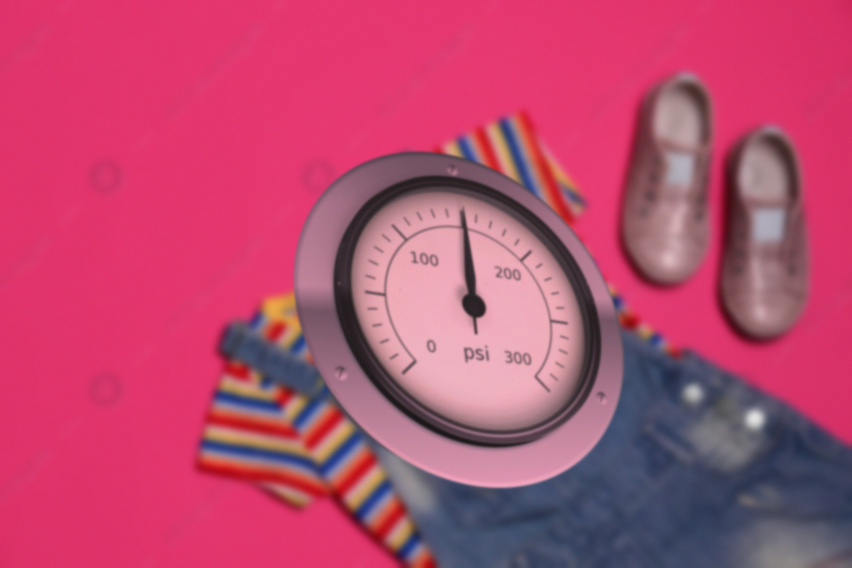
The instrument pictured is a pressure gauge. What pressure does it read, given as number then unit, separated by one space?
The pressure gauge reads 150 psi
